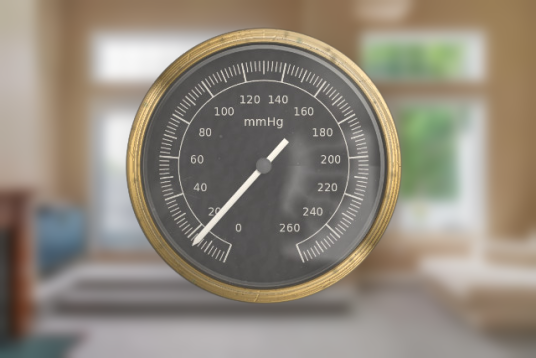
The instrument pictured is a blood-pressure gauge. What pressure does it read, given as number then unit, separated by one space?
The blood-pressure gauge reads 16 mmHg
